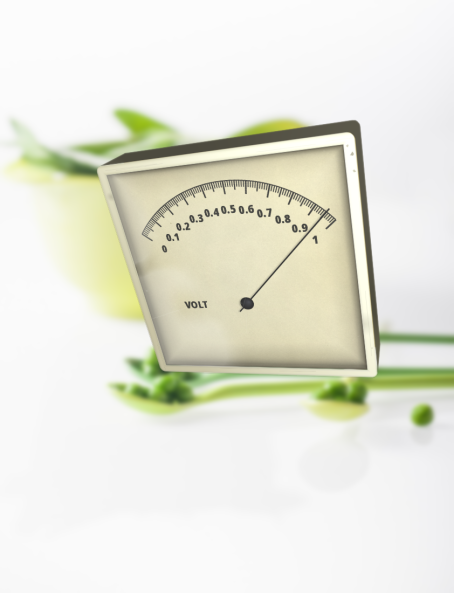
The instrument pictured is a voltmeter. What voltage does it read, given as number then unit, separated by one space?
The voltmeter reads 0.95 V
